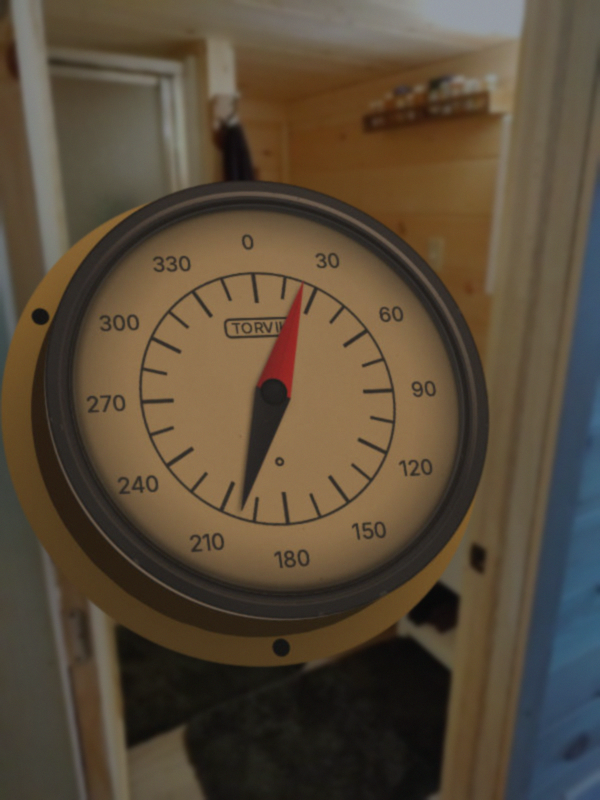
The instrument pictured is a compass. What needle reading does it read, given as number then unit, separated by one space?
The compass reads 22.5 °
